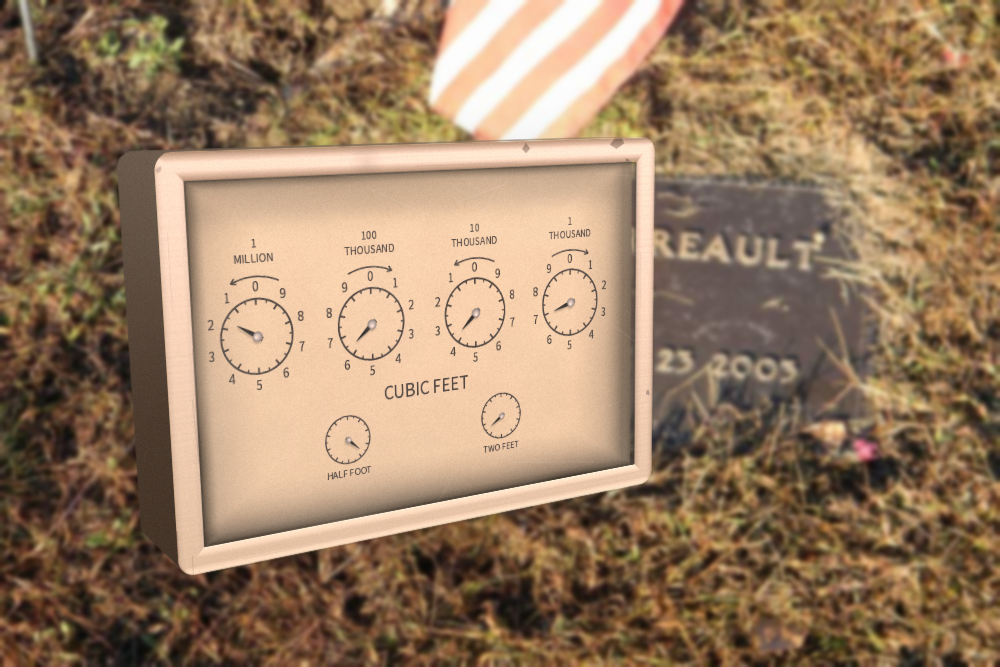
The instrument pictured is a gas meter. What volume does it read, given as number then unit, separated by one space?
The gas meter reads 163700 ft³
